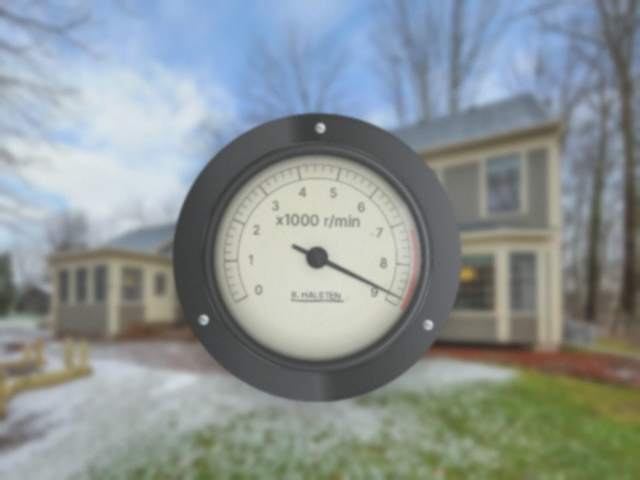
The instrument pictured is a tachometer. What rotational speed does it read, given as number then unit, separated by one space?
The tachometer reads 8800 rpm
